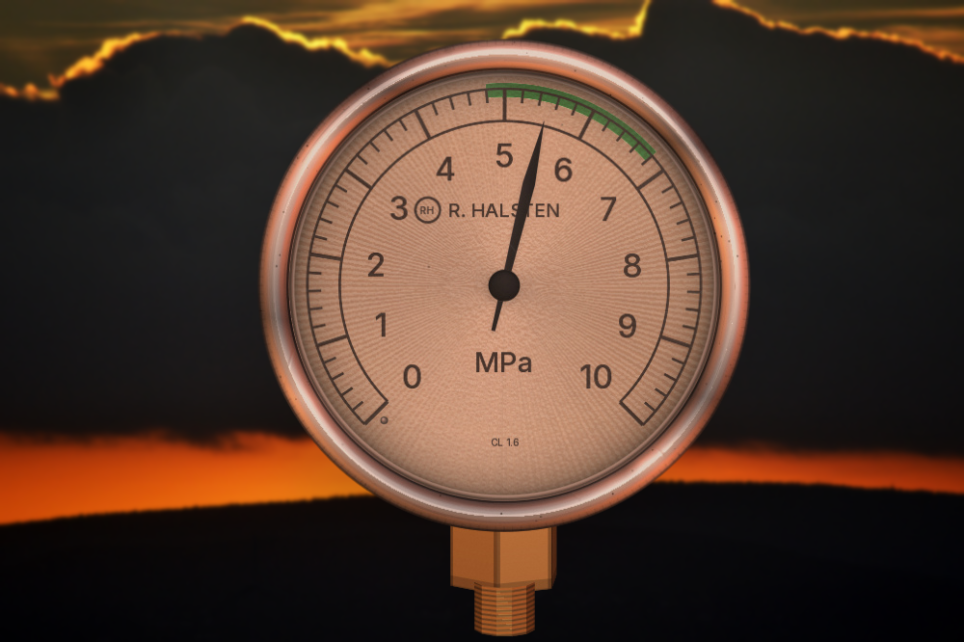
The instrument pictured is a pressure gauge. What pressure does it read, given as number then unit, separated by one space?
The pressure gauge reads 5.5 MPa
